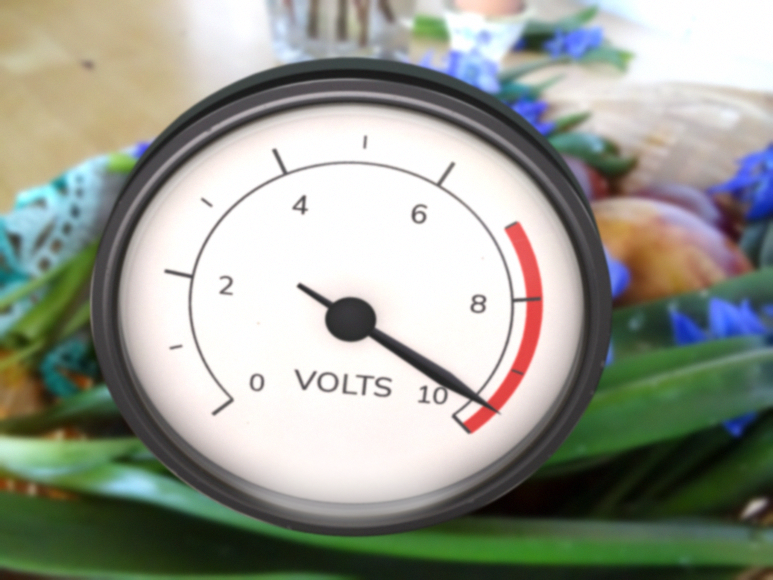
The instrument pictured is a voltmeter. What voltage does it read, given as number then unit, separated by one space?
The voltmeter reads 9.5 V
